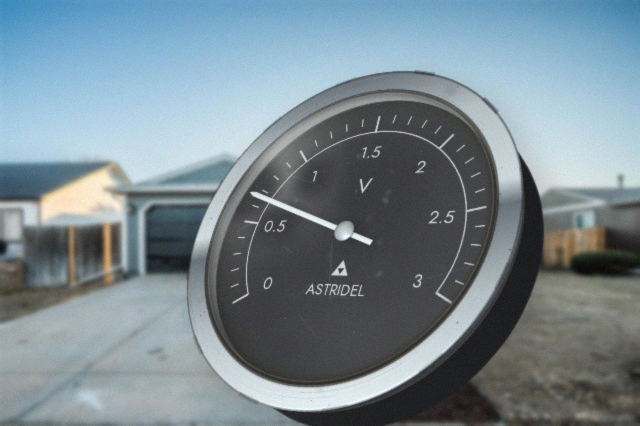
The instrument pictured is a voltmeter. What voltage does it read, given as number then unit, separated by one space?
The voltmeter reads 0.65 V
